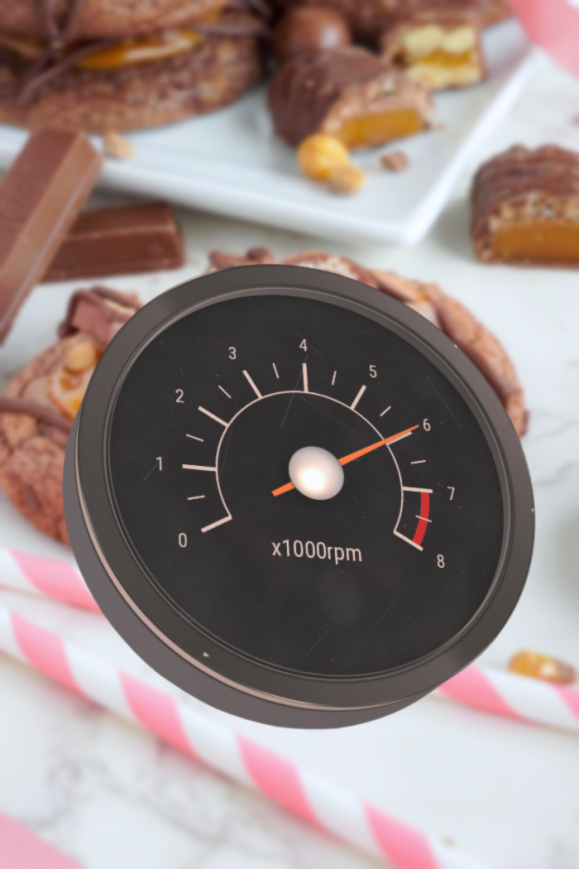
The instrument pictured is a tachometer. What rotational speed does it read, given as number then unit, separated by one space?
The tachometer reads 6000 rpm
